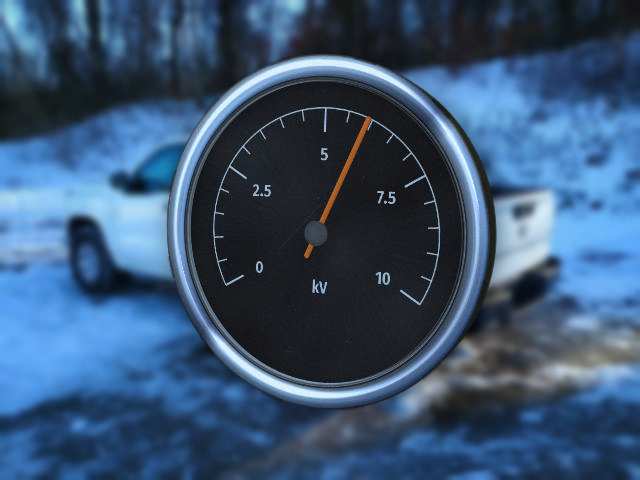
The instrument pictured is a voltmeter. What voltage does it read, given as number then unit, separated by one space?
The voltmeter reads 6 kV
